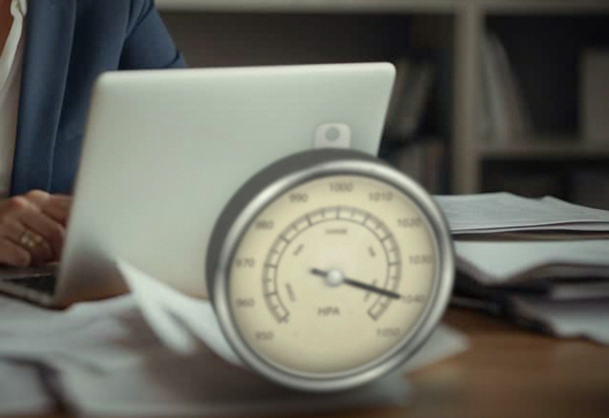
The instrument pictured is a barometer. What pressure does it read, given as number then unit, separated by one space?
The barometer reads 1040 hPa
